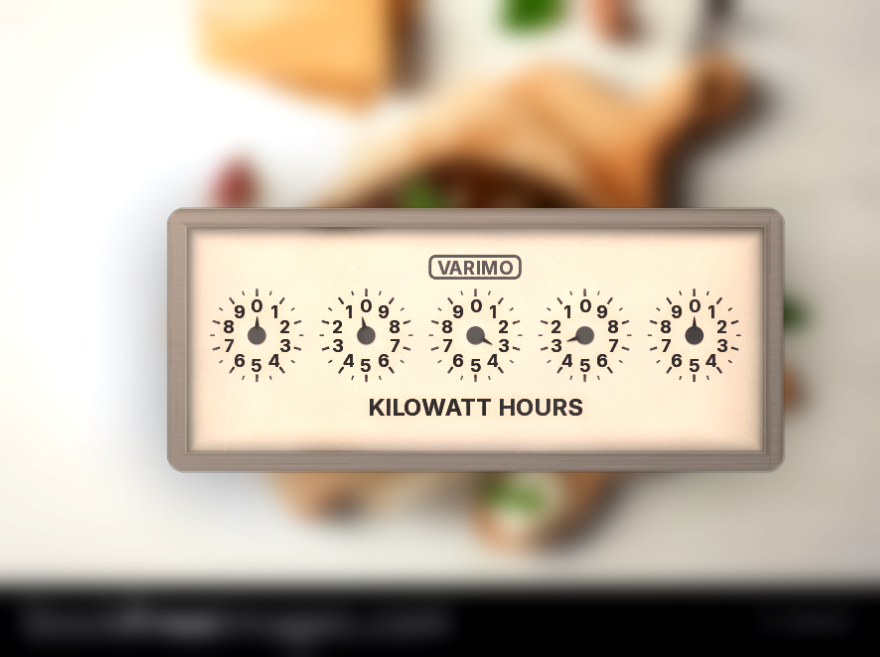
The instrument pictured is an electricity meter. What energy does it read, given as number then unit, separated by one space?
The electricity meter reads 330 kWh
